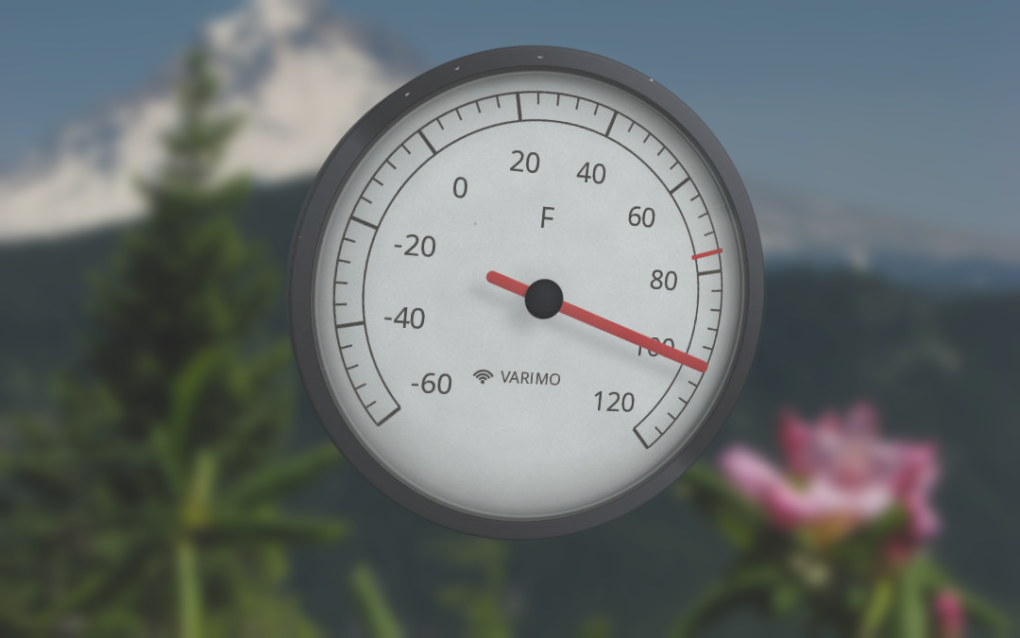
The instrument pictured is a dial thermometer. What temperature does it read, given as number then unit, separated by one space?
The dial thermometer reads 100 °F
